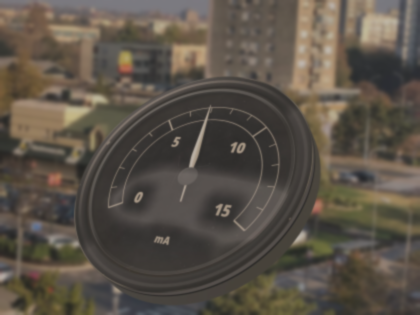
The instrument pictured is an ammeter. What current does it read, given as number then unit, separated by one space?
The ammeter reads 7 mA
